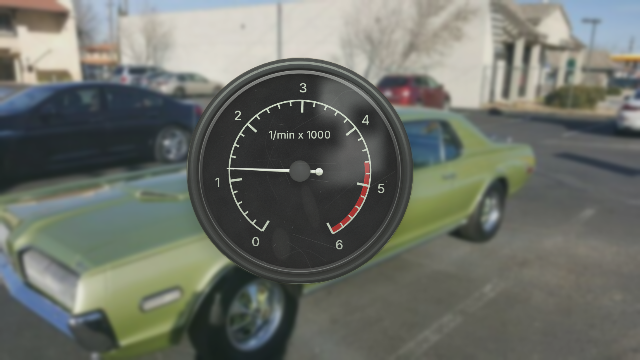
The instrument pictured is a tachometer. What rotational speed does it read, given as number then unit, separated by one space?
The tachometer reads 1200 rpm
